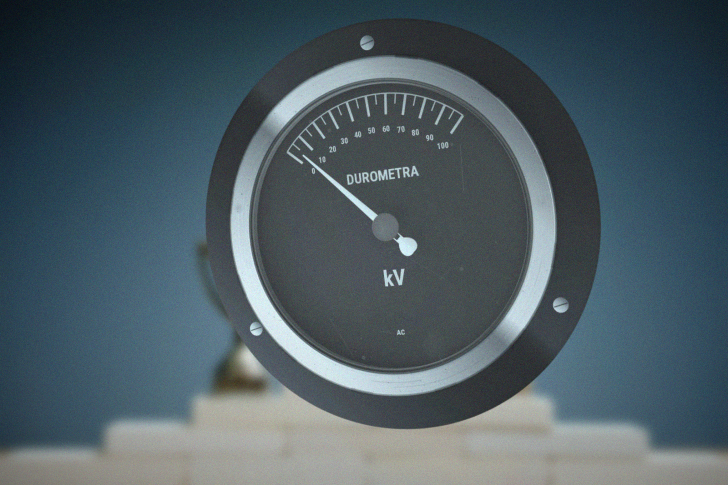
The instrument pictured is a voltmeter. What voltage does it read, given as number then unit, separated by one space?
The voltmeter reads 5 kV
